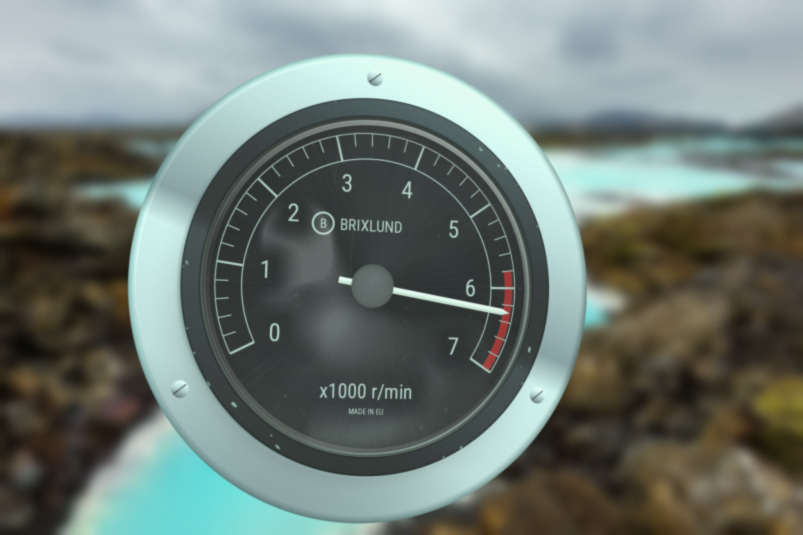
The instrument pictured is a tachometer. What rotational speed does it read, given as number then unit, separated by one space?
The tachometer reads 6300 rpm
